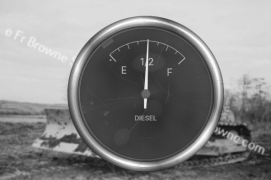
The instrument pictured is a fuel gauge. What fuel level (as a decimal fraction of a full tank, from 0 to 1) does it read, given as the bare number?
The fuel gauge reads 0.5
